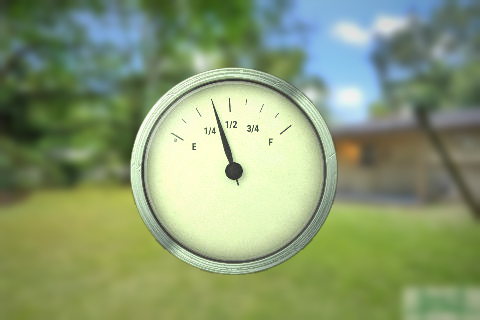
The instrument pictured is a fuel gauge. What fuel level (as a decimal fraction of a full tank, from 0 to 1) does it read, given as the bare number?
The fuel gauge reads 0.375
